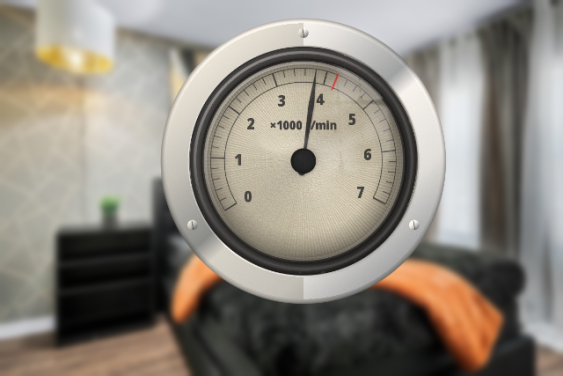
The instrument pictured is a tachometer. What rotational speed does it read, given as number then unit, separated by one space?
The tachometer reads 3800 rpm
